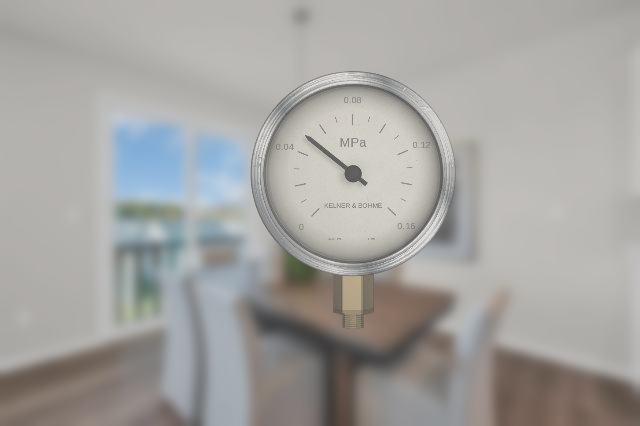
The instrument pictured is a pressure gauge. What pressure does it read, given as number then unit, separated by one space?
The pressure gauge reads 0.05 MPa
